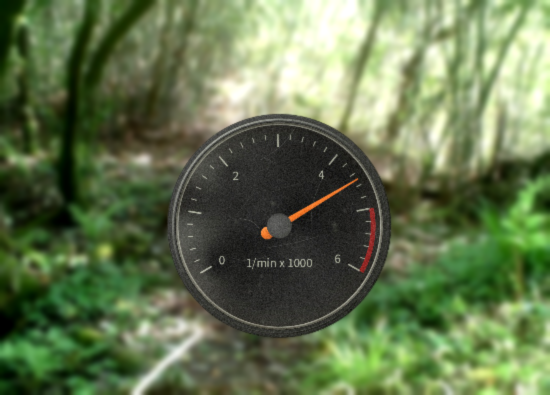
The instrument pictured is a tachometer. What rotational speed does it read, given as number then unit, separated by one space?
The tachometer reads 4500 rpm
